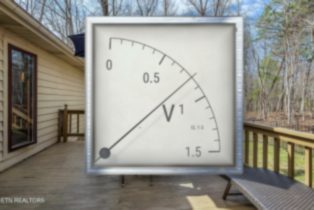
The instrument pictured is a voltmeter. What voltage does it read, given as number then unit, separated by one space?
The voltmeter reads 0.8 V
